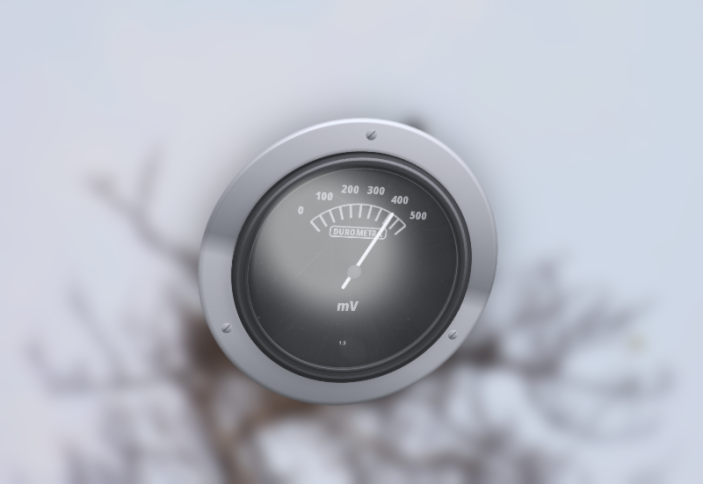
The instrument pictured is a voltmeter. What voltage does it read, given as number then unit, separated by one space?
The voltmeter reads 400 mV
